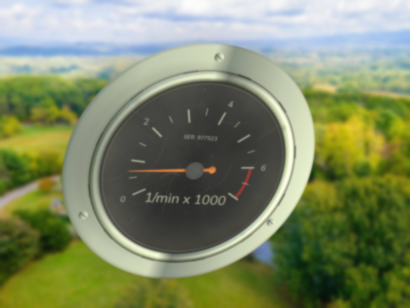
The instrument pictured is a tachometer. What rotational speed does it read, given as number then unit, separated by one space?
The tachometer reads 750 rpm
